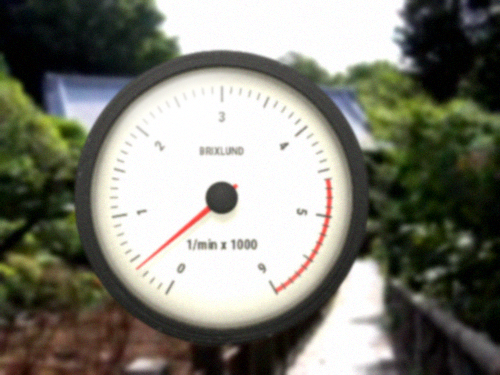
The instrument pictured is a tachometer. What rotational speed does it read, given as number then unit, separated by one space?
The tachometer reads 400 rpm
